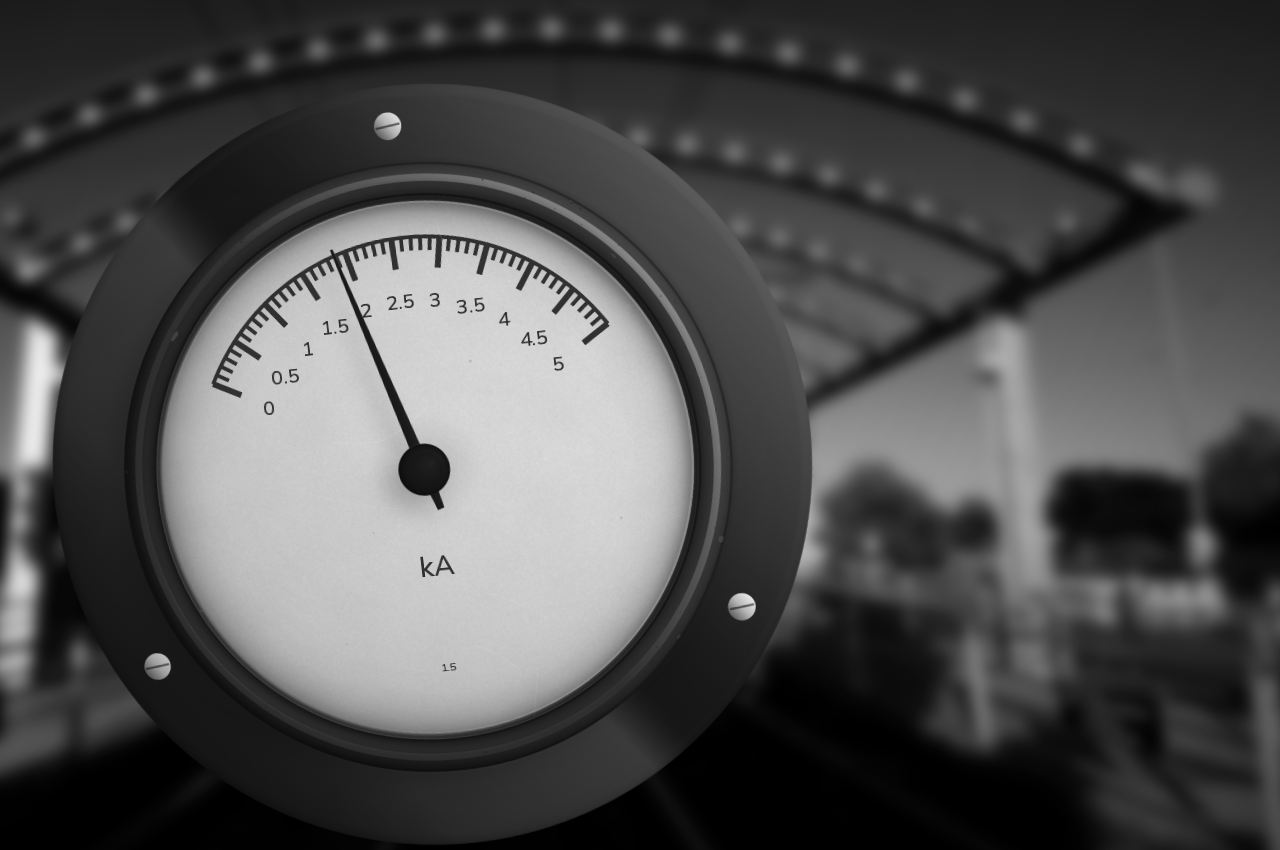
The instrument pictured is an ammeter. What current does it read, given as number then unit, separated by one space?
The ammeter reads 1.9 kA
